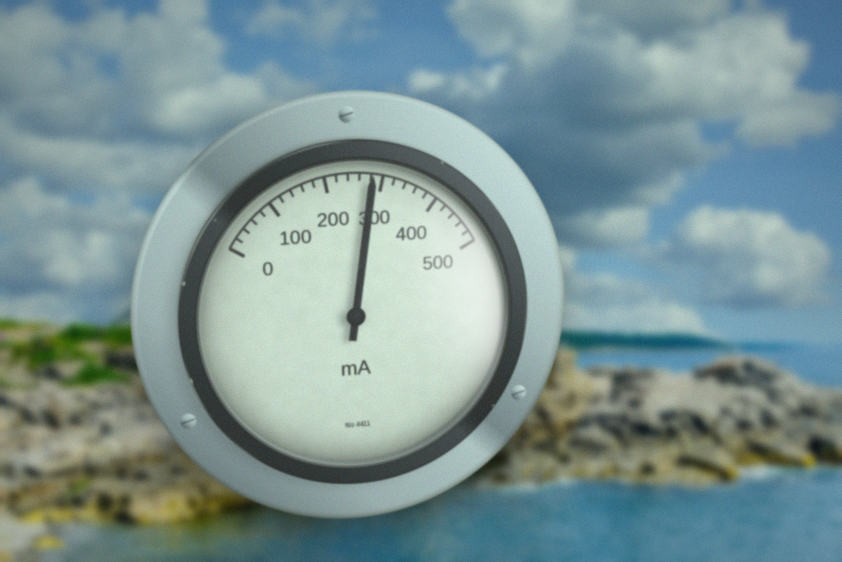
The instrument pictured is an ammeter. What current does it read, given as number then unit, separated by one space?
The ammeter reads 280 mA
